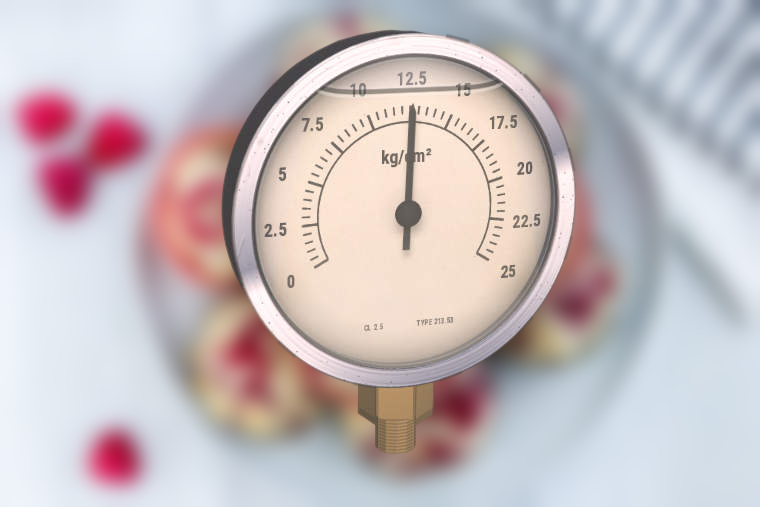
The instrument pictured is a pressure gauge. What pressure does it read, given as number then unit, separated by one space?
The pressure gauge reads 12.5 kg/cm²
